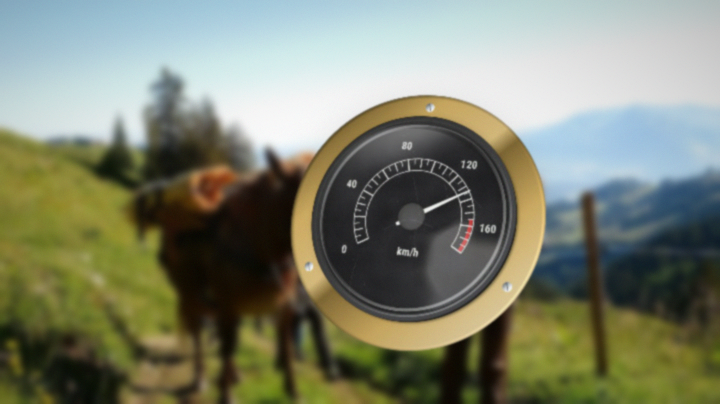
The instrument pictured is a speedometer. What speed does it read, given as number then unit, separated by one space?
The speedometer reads 135 km/h
